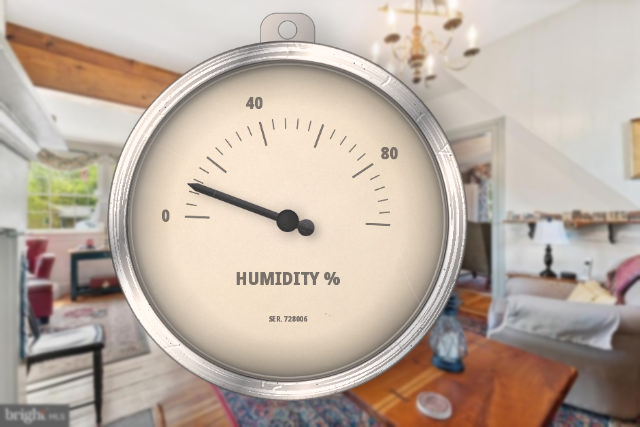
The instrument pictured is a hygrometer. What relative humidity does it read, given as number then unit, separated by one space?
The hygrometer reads 10 %
